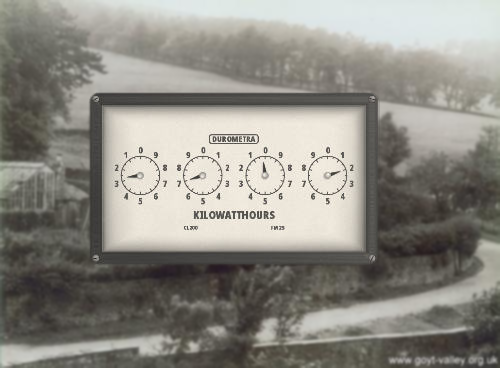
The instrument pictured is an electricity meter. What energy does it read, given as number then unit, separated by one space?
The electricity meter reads 2702 kWh
